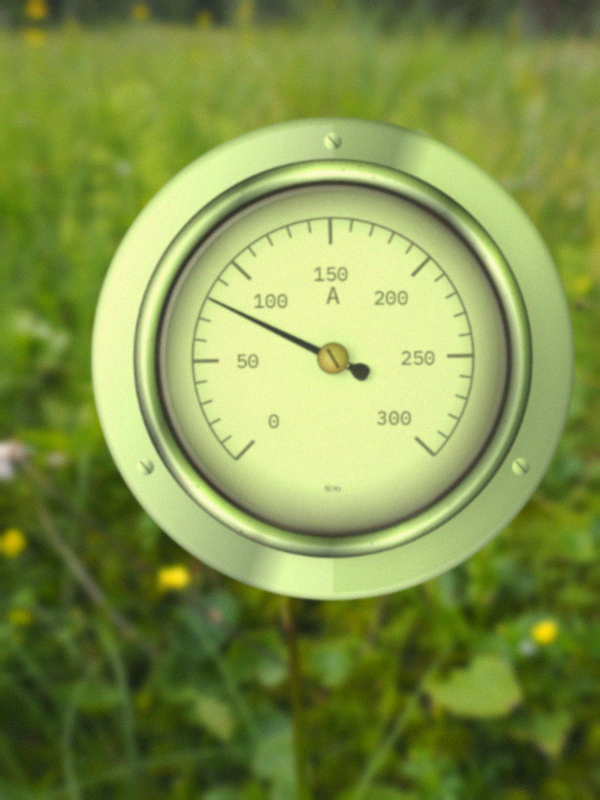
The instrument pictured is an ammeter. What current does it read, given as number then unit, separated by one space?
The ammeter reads 80 A
